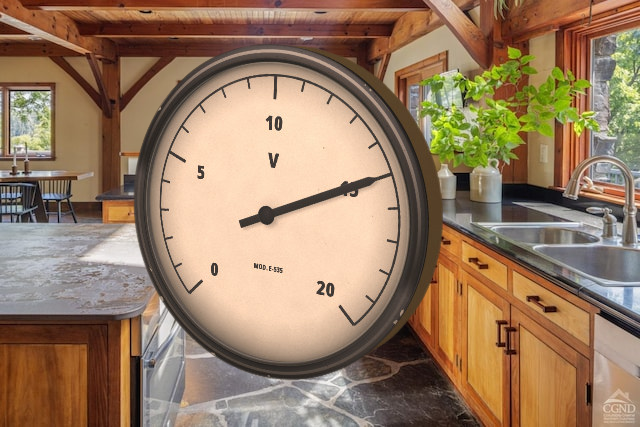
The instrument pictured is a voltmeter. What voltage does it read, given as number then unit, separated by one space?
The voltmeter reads 15 V
